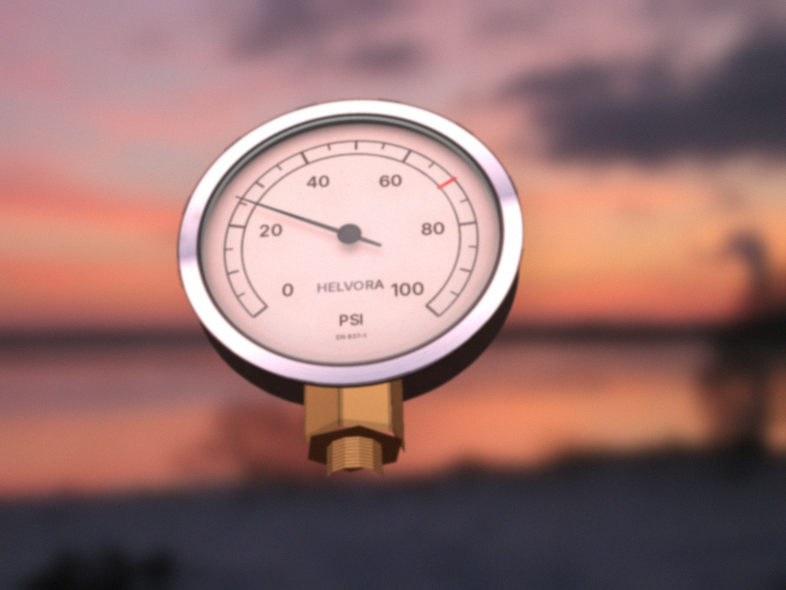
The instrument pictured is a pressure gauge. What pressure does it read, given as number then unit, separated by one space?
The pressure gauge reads 25 psi
